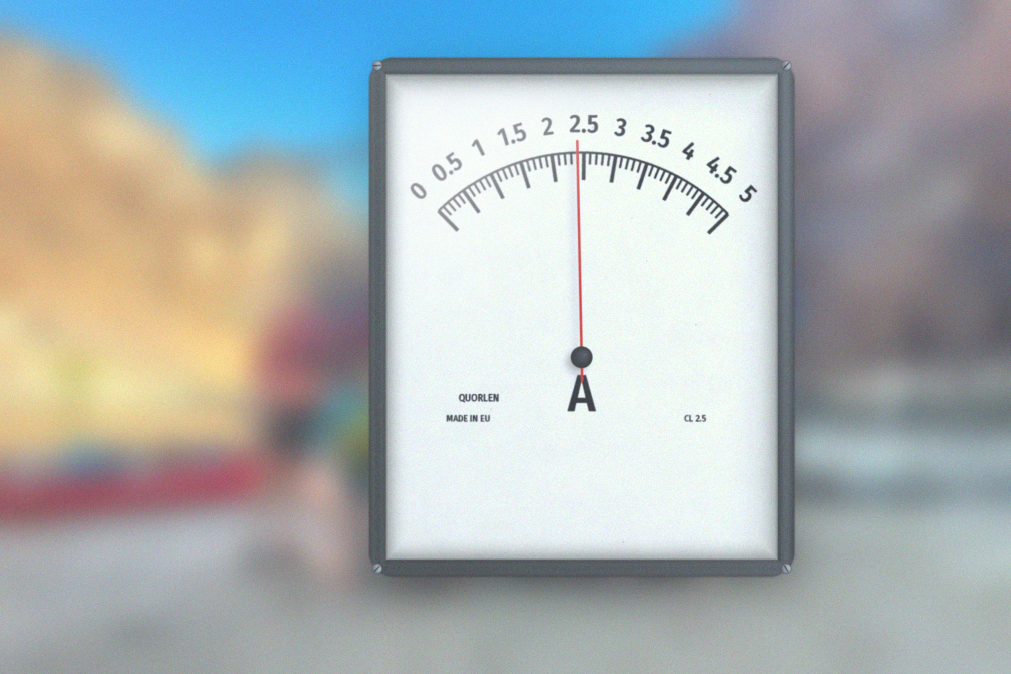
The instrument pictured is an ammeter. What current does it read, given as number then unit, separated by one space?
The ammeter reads 2.4 A
